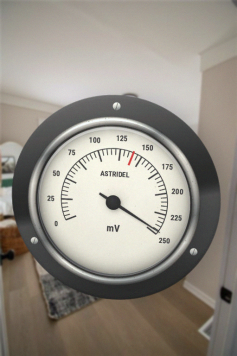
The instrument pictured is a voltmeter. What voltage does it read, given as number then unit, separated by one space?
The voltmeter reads 245 mV
